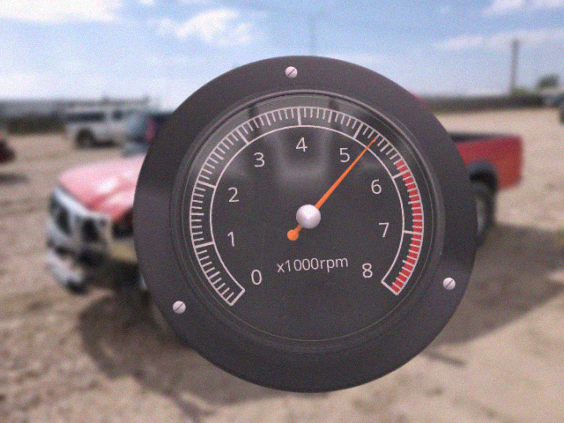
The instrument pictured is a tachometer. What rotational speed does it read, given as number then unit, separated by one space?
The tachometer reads 5300 rpm
